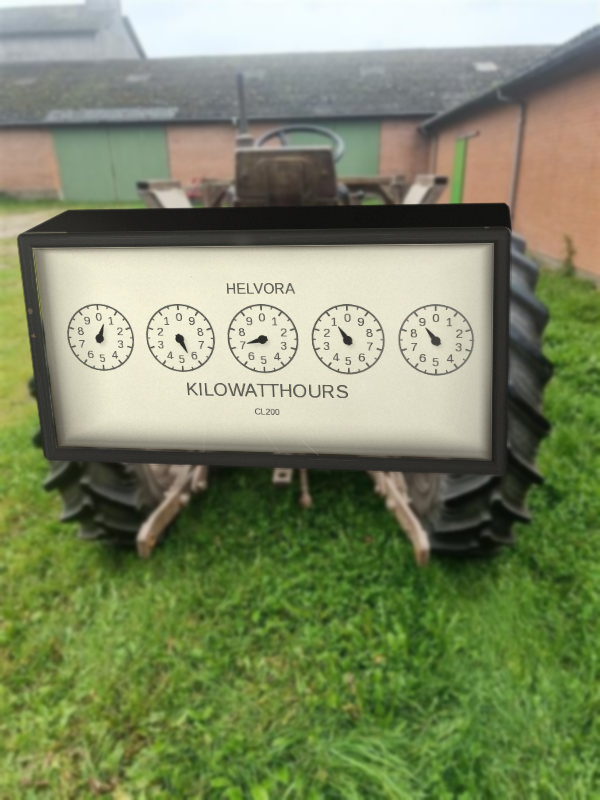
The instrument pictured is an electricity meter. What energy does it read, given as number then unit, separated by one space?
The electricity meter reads 5709 kWh
